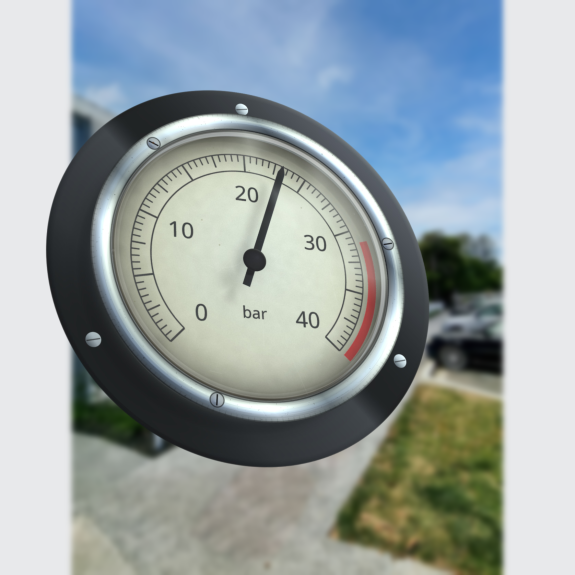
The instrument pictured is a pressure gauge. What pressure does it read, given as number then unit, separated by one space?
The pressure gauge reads 23 bar
